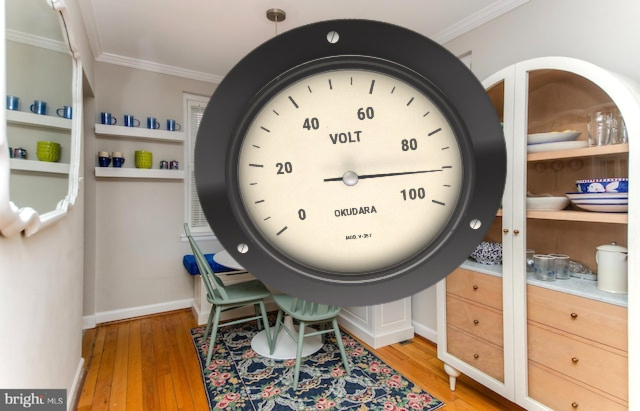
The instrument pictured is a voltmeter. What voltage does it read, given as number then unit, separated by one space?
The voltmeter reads 90 V
